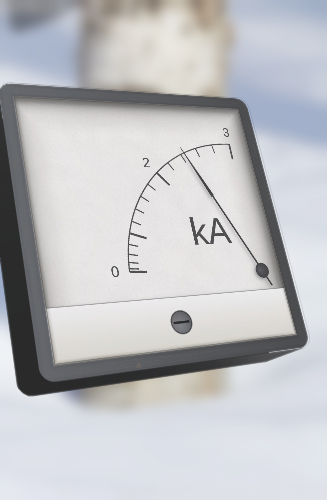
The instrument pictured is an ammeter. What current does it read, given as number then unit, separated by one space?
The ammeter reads 2.4 kA
